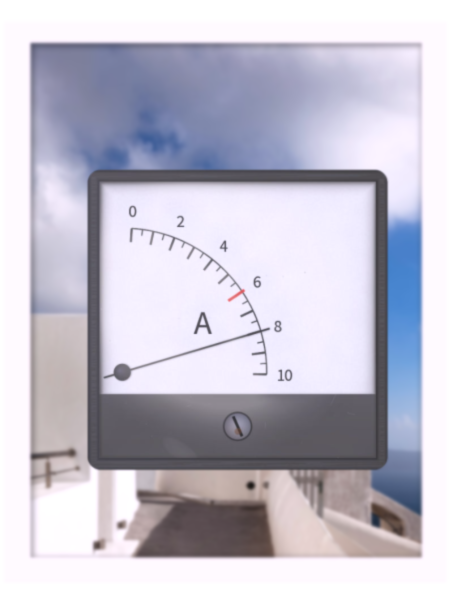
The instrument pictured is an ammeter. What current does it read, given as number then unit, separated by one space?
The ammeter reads 8 A
